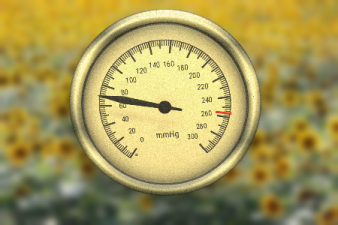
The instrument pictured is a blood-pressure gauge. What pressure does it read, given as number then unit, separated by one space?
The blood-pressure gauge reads 70 mmHg
